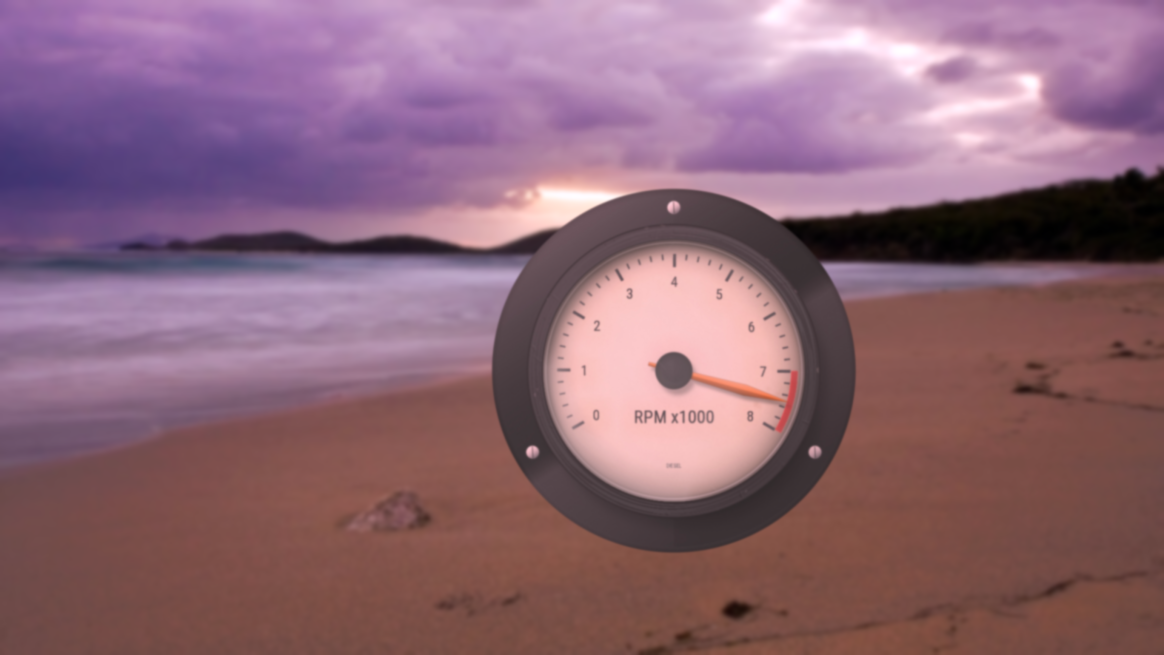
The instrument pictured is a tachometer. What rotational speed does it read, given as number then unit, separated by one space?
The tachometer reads 7500 rpm
